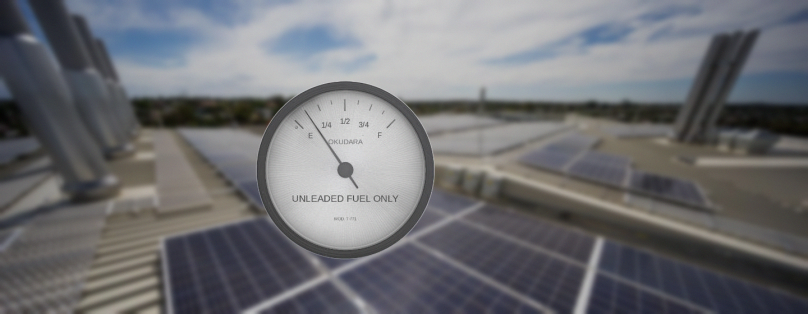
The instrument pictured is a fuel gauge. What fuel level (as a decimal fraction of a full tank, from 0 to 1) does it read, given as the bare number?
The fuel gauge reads 0.125
